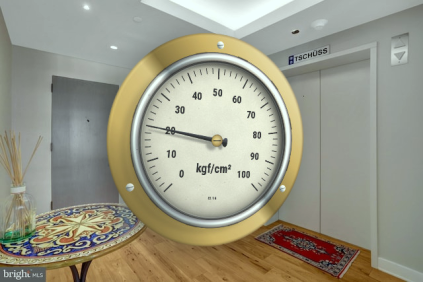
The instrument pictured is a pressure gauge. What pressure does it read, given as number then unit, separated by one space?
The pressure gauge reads 20 kg/cm²
